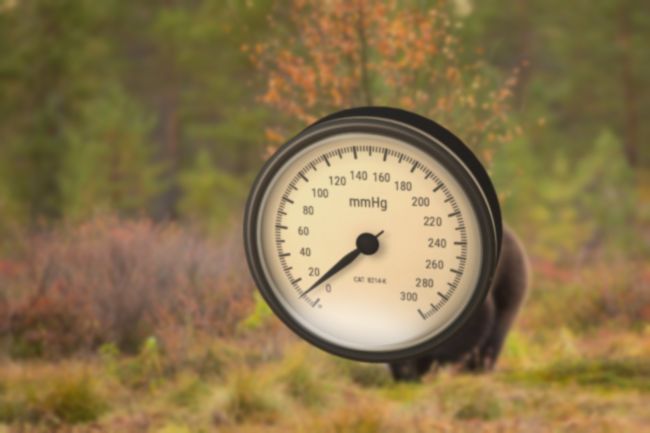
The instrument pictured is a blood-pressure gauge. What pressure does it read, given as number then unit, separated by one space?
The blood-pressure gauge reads 10 mmHg
